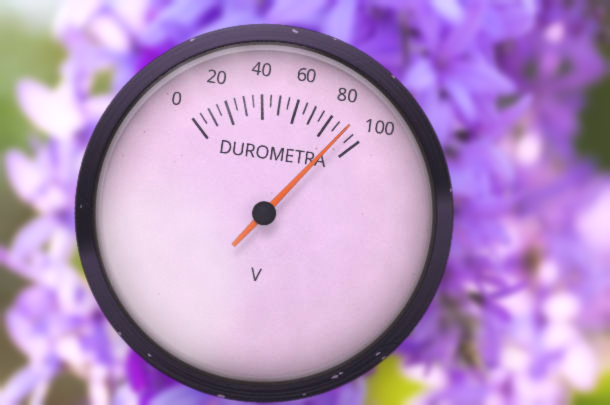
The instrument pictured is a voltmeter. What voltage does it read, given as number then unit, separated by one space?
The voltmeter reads 90 V
